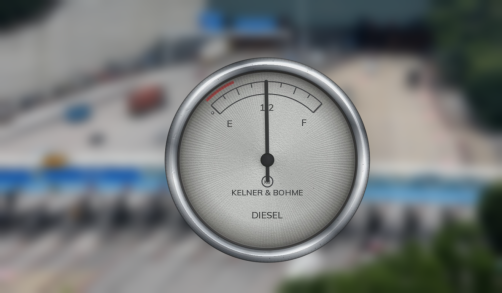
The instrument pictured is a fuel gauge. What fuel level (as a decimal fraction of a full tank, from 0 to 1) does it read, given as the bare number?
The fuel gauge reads 0.5
